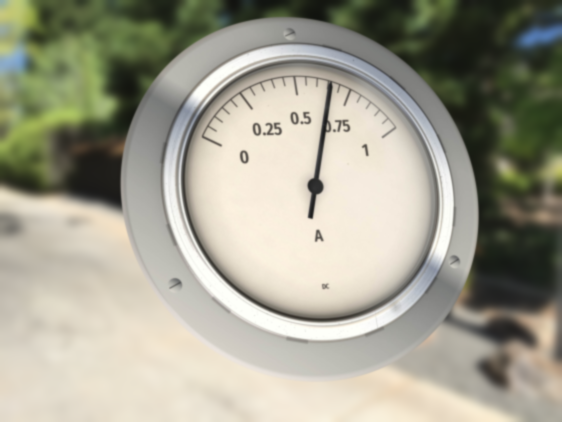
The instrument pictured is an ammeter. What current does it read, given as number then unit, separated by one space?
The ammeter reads 0.65 A
